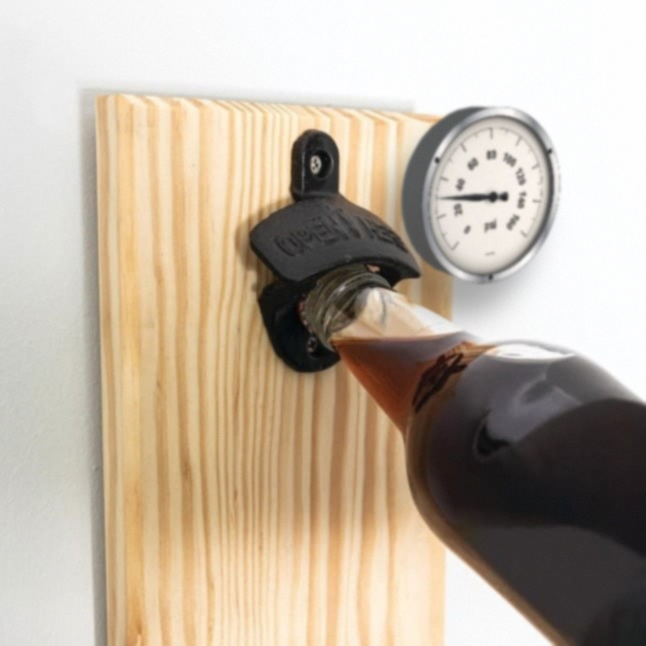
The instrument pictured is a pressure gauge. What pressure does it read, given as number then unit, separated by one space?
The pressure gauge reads 30 psi
